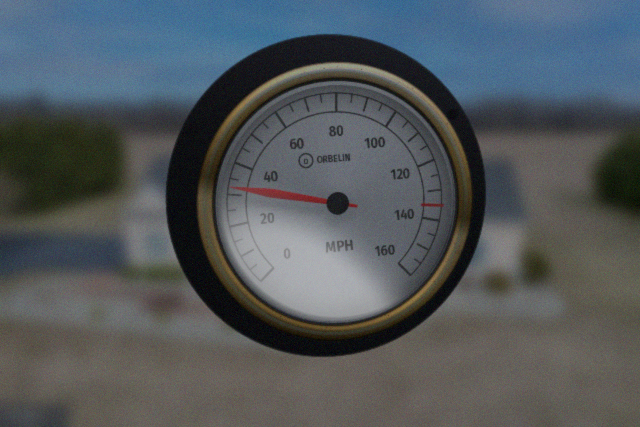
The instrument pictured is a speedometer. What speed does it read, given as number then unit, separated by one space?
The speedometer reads 32.5 mph
